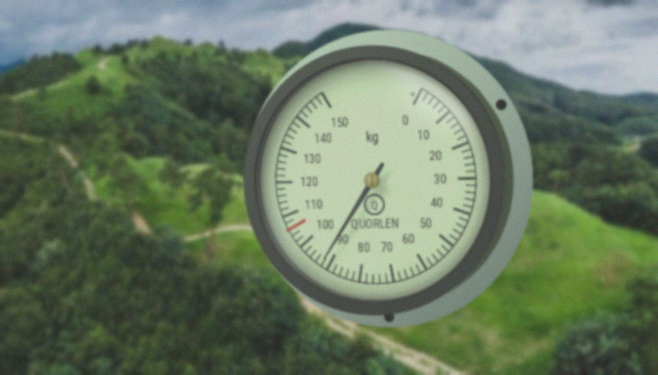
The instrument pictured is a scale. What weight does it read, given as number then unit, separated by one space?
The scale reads 92 kg
